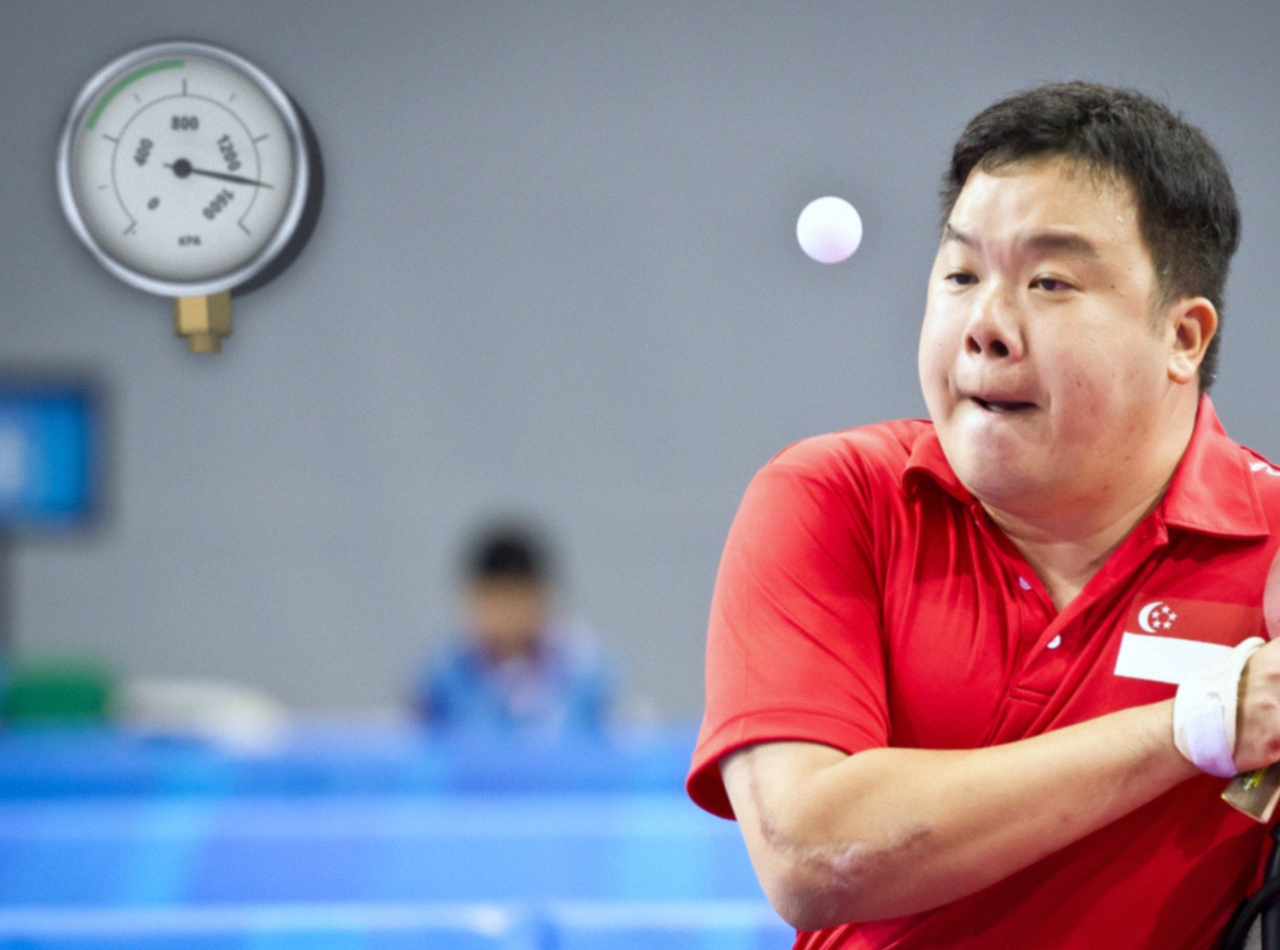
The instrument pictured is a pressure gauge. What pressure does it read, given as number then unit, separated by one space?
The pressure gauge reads 1400 kPa
